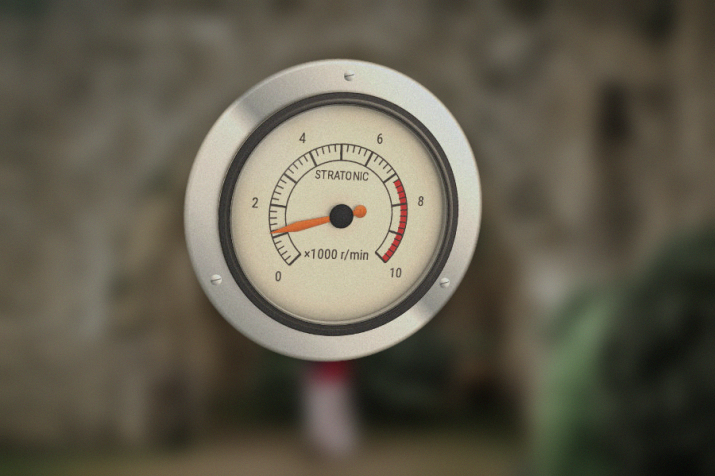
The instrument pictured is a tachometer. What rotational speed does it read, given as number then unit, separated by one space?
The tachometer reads 1200 rpm
